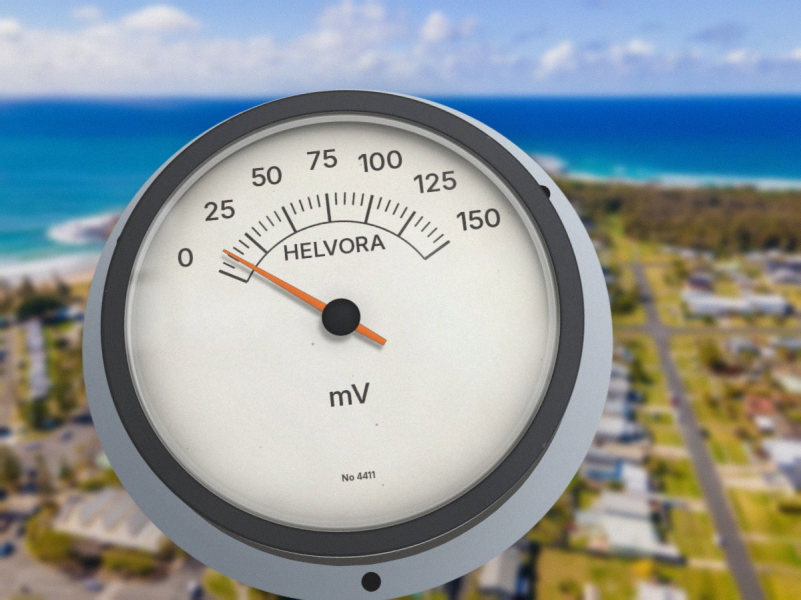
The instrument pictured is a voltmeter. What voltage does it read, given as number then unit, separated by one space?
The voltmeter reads 10 mV
